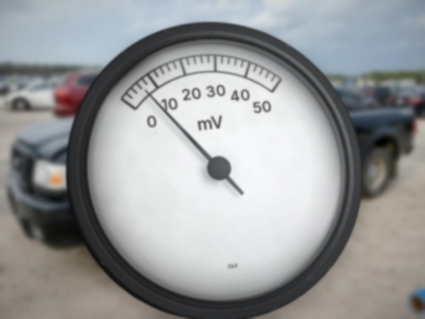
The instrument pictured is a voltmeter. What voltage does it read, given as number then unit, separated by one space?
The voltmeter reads 6 mV
